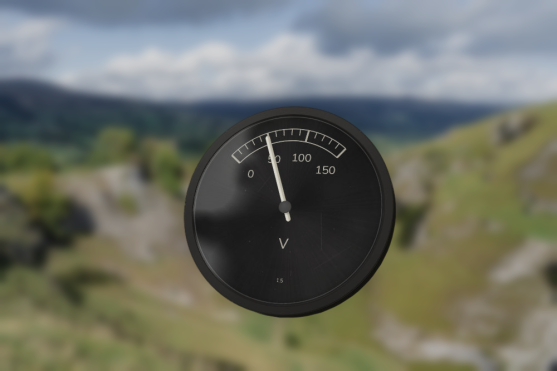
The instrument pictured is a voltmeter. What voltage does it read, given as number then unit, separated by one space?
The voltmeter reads 50 V
